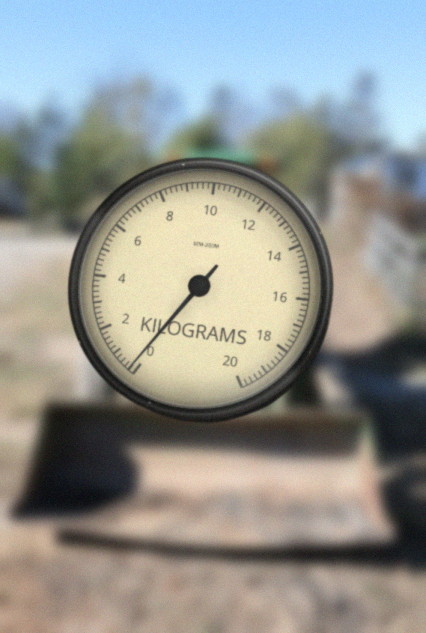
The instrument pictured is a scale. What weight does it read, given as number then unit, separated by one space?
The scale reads 0.2 kg
